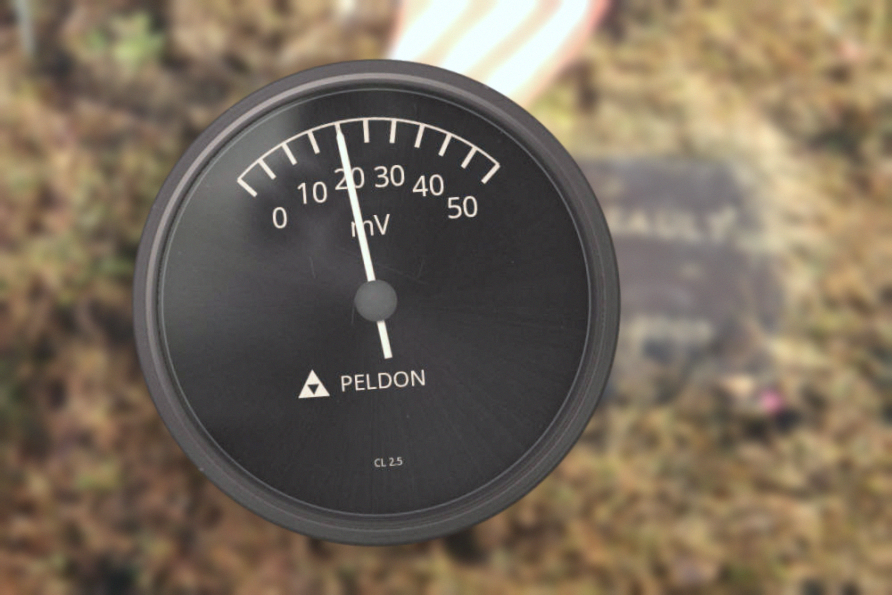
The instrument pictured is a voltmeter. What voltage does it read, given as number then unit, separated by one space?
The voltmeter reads 20 mV
